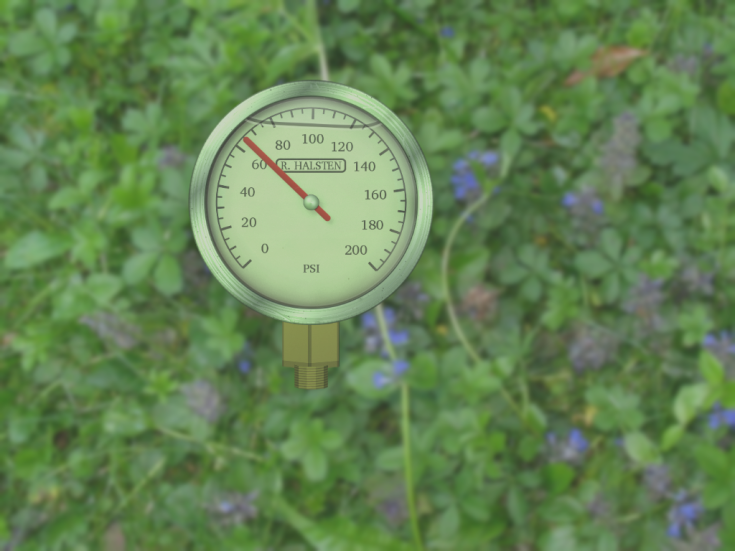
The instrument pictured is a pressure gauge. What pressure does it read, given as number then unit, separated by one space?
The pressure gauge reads 65 psi
